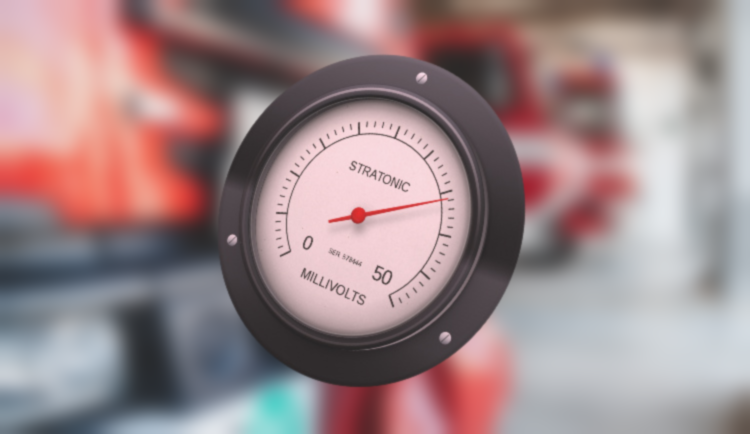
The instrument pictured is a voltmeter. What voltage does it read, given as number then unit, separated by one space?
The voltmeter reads 36 mV
